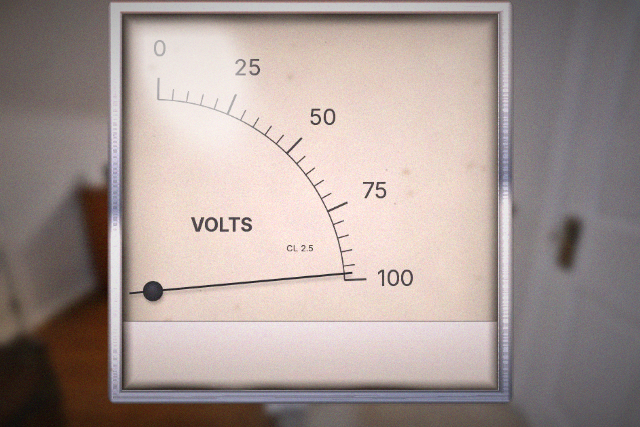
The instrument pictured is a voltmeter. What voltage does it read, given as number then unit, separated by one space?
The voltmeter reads 97.5 V
